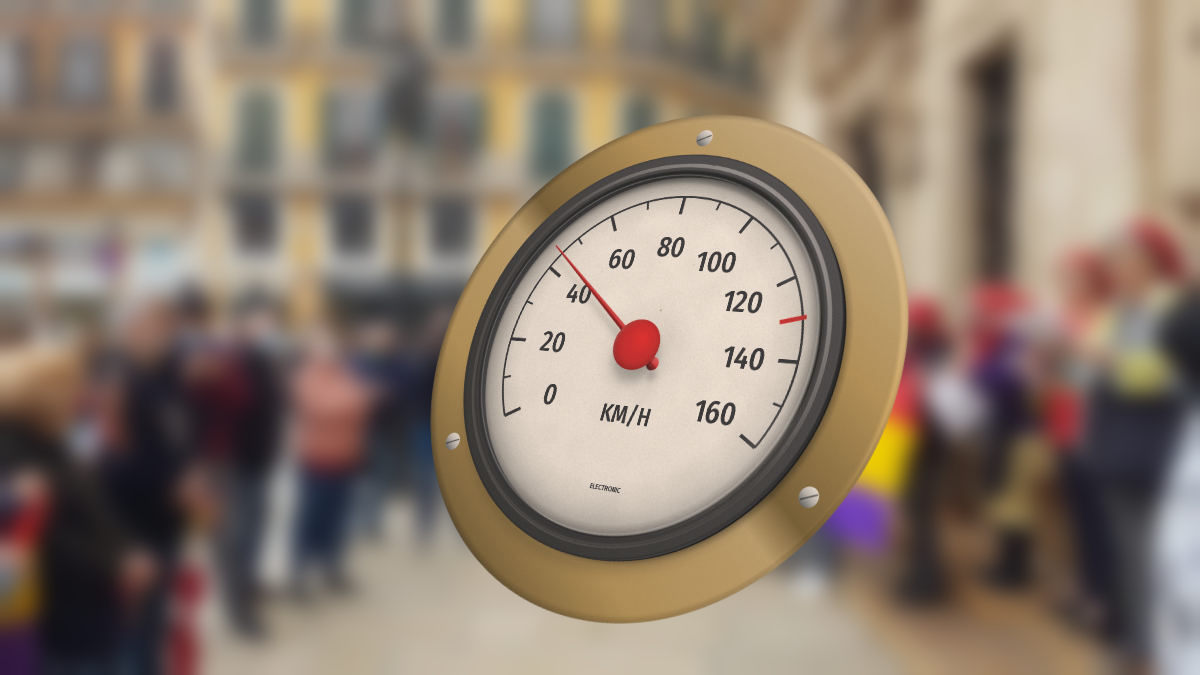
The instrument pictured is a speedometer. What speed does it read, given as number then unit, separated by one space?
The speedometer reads 45 km/h
